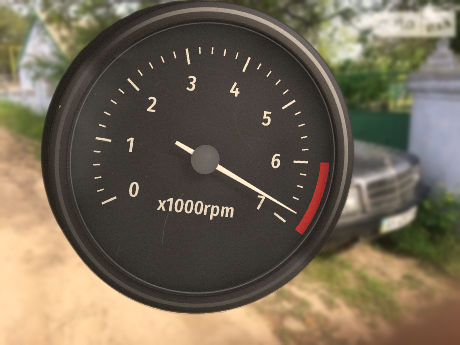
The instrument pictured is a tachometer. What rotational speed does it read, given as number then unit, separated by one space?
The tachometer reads 6800 rpm
